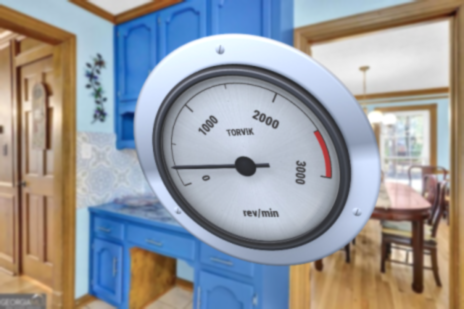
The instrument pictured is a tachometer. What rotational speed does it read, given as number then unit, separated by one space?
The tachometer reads 250 rpm
